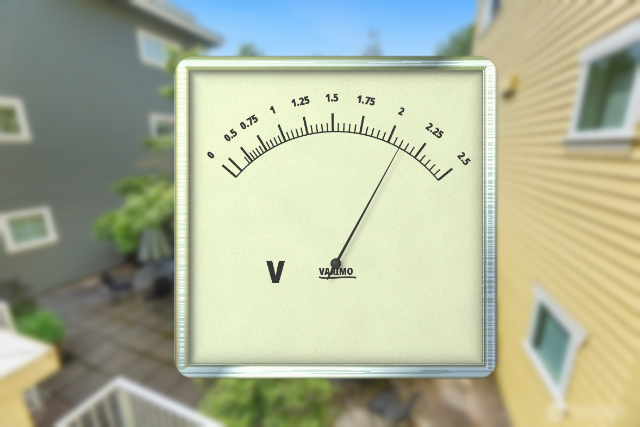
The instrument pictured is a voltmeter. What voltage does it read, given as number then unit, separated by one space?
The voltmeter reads 2.1 V
